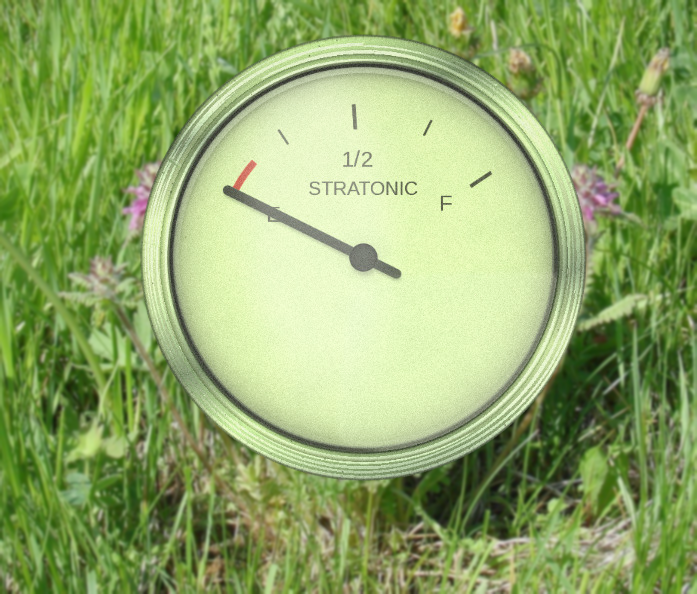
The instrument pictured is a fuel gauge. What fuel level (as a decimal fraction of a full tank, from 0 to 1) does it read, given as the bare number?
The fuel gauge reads 0
